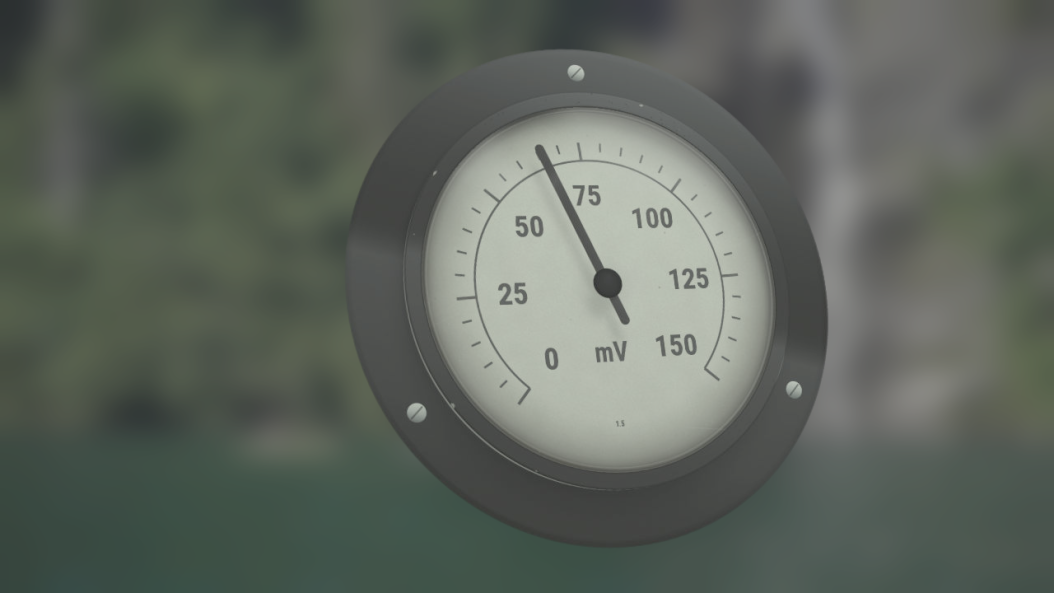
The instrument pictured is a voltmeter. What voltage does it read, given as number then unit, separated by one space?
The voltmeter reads 65 mV
